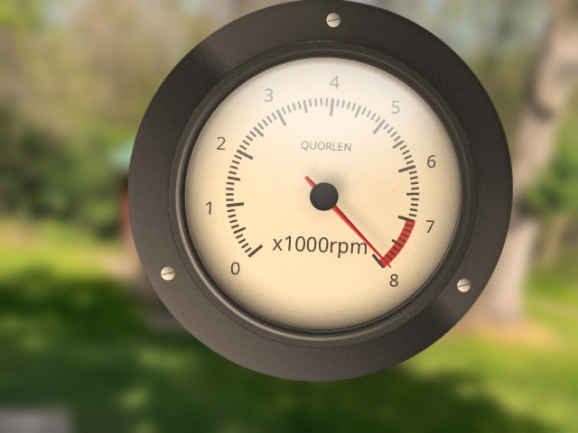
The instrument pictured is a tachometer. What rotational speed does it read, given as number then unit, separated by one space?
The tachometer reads 7900 rpm
